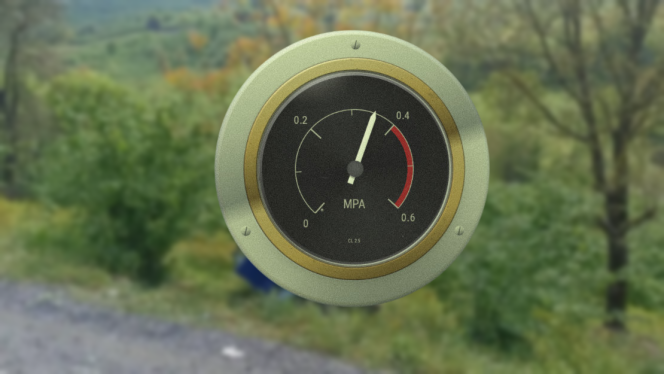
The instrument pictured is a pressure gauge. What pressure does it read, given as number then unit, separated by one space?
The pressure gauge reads 0.35 MPa
